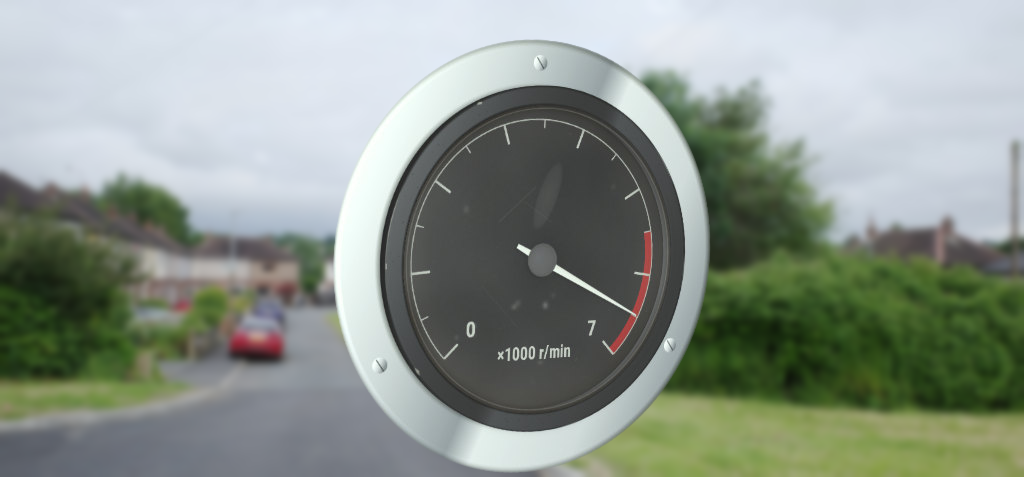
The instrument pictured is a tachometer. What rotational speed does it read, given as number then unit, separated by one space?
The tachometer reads 6500 rpm
